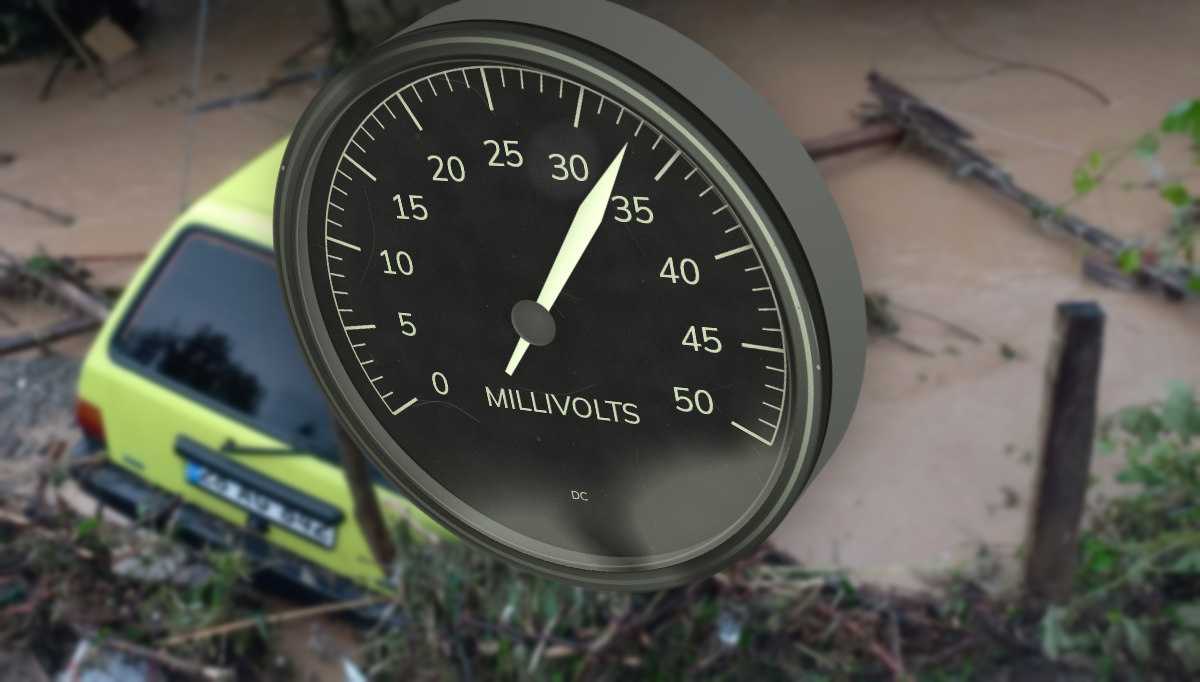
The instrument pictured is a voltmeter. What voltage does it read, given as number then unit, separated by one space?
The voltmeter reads 33 mV
